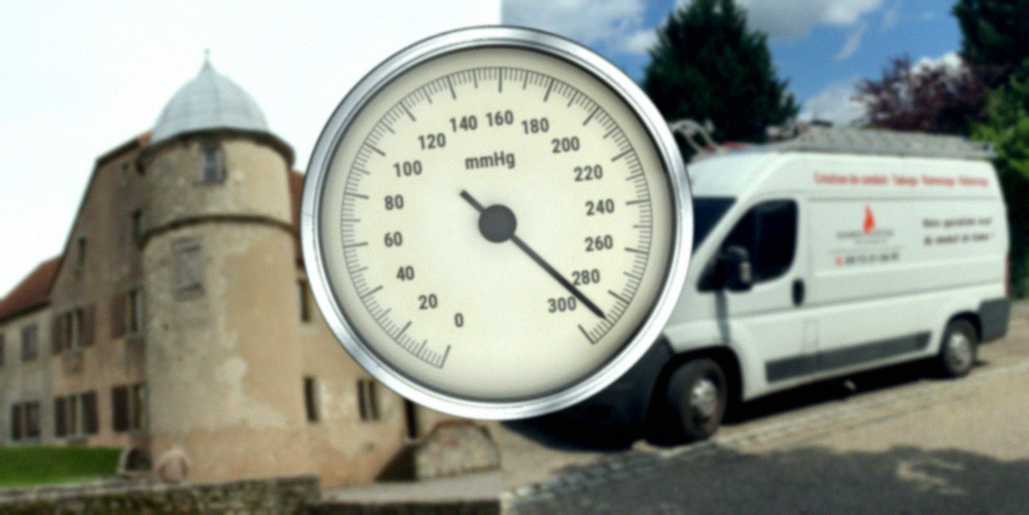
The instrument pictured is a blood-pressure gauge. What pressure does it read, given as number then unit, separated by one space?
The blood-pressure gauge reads 290 mmHg
